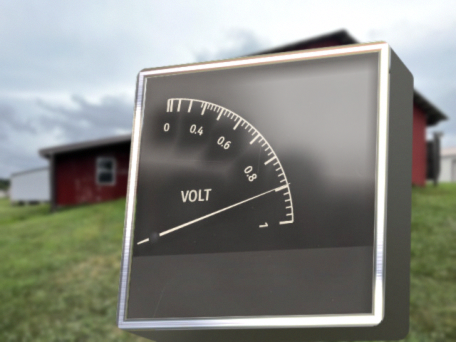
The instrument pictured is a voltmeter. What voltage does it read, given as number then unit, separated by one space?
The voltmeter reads 0.9 V
